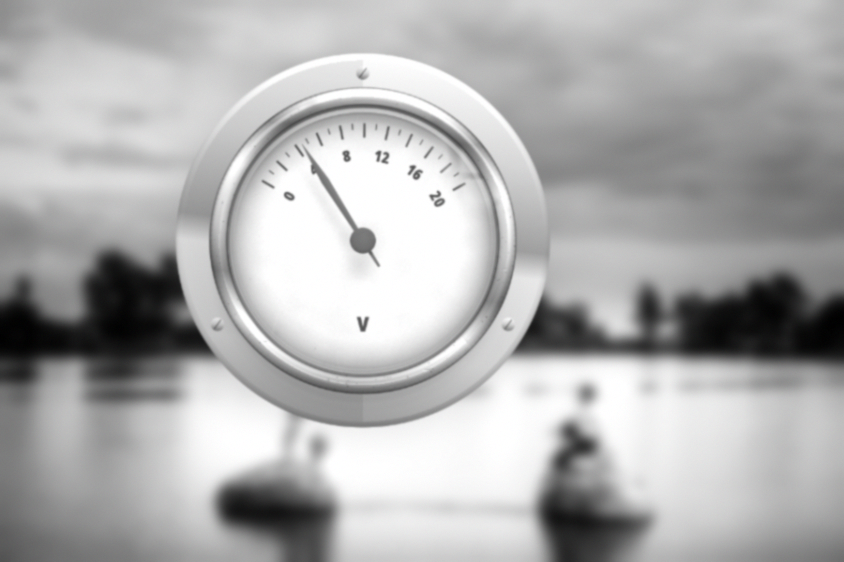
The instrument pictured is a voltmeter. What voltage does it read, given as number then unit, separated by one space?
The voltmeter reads 4.5 V
